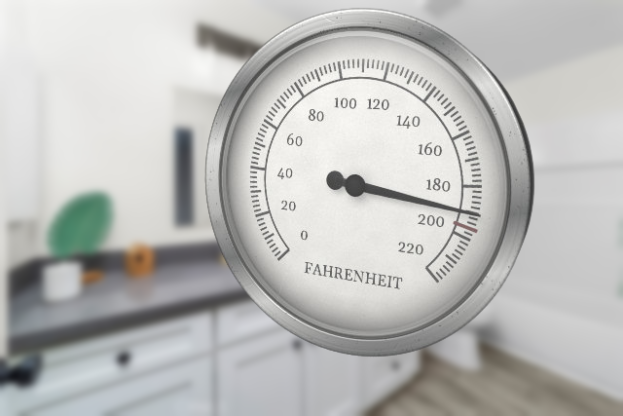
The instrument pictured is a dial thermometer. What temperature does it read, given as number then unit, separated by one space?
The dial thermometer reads 190 °F
